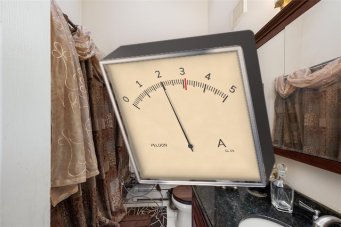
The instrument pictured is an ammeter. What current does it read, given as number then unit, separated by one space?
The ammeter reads 2 A
